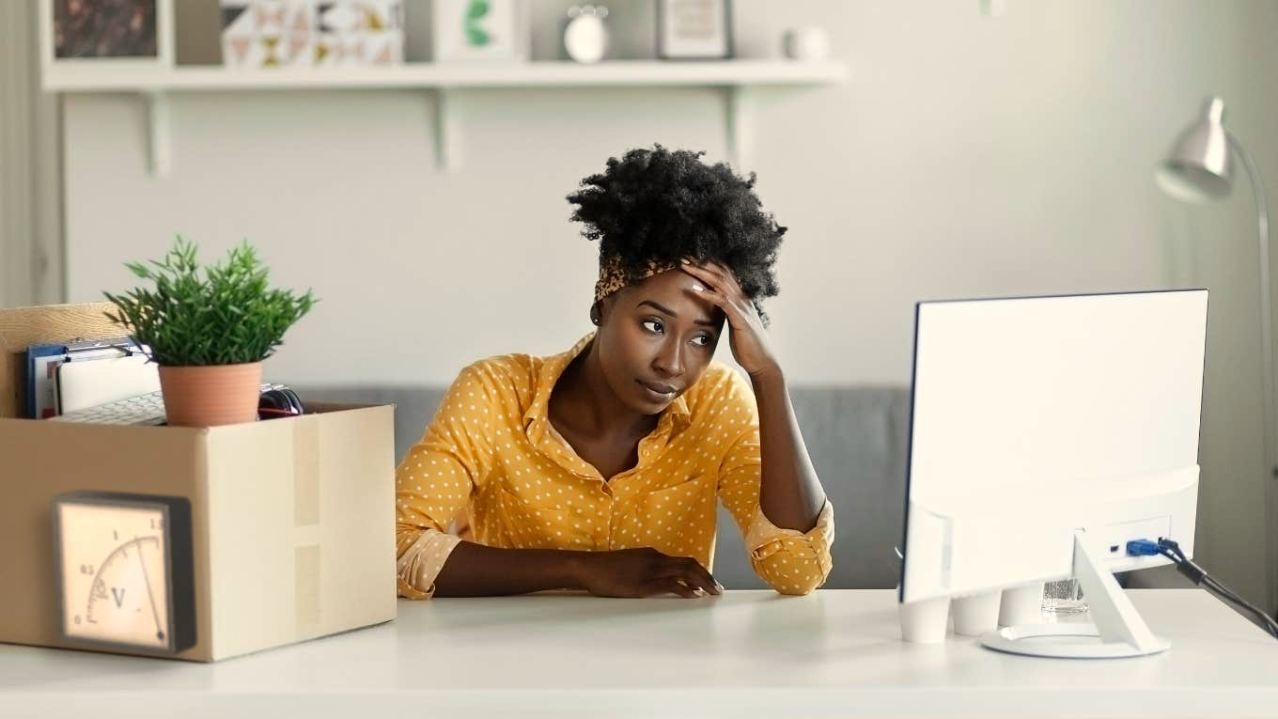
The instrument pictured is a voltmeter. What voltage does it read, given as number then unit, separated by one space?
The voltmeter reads 1.25 V
